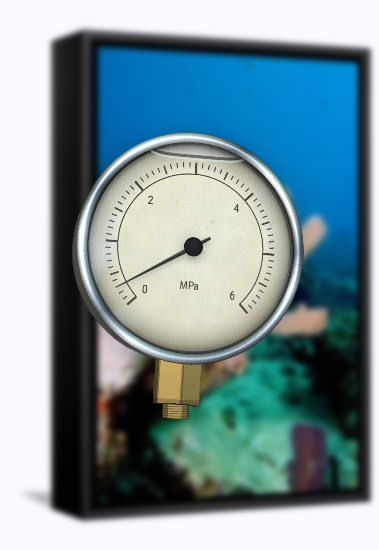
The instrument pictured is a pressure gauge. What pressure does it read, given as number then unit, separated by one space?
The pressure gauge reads 0.3 MPa
